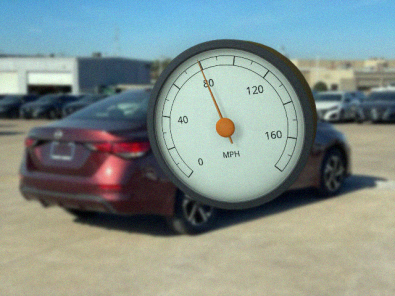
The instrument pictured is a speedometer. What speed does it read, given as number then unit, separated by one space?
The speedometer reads 80 mph
